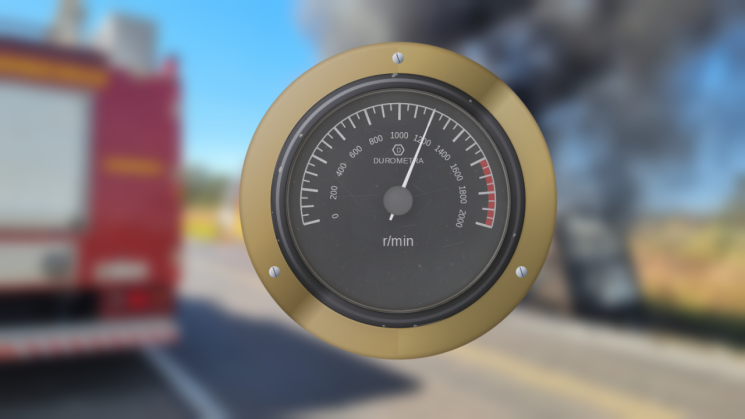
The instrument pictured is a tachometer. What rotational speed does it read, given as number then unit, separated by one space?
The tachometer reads 1200 rpm
